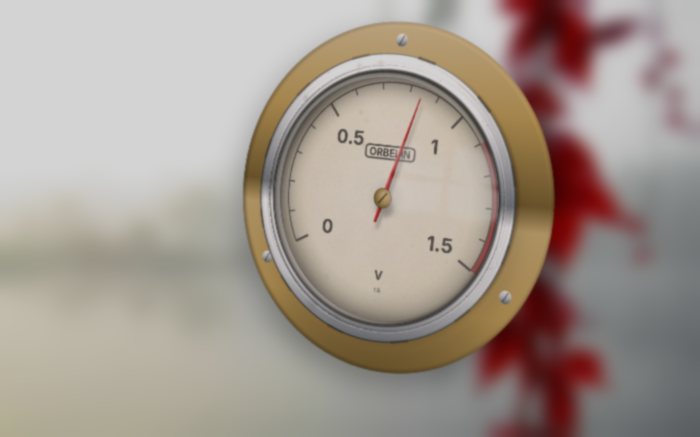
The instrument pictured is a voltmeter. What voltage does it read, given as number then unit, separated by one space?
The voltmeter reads 0.85 V
